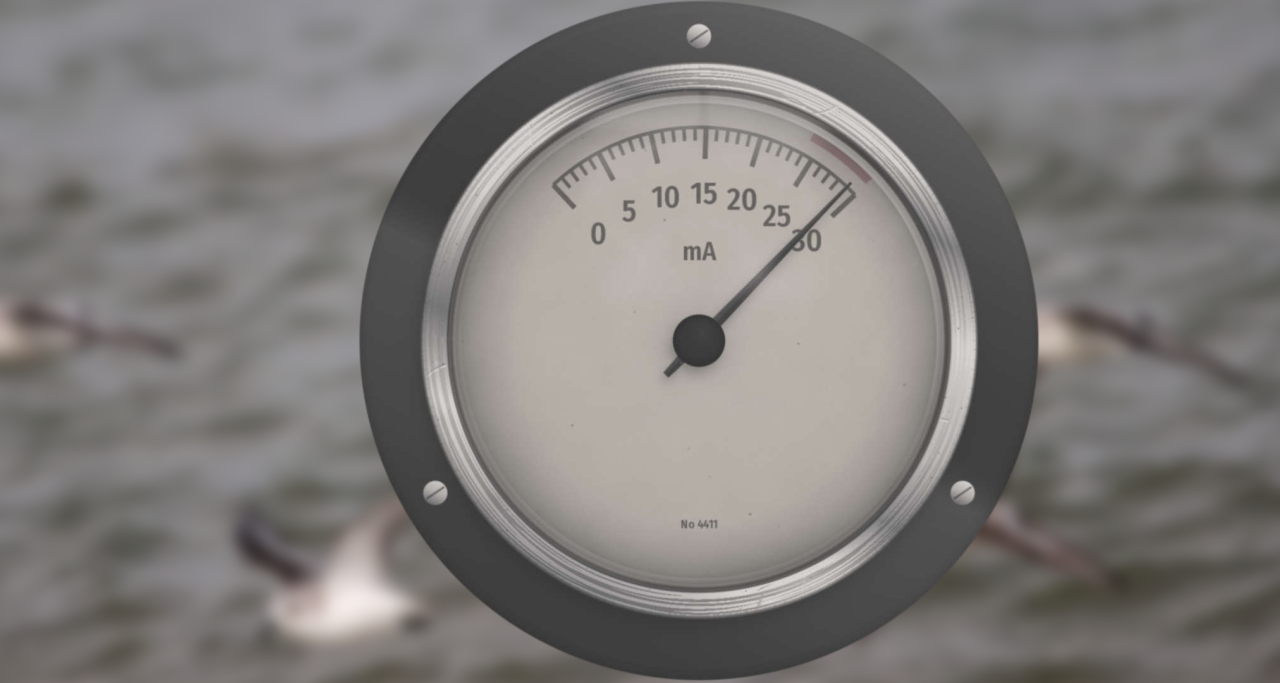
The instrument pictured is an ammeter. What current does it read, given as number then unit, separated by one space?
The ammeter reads 29 mA
